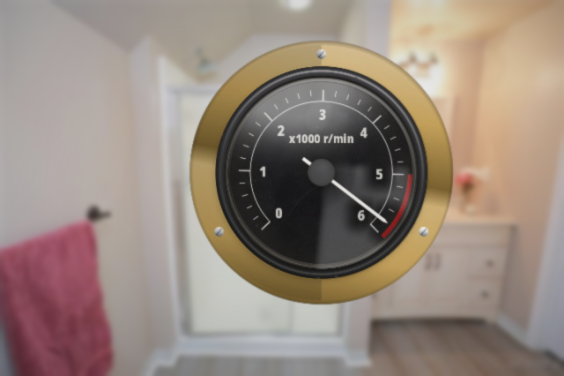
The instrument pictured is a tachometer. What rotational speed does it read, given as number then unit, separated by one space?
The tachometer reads 5800 rpm
